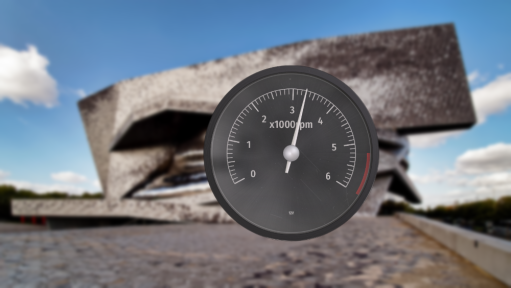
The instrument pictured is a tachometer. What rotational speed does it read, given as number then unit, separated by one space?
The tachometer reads 3300 rpm
